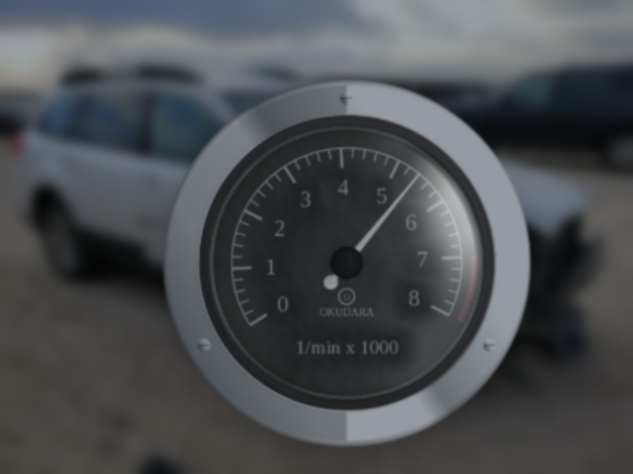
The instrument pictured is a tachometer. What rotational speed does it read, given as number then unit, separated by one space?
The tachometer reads 5400 rpm
